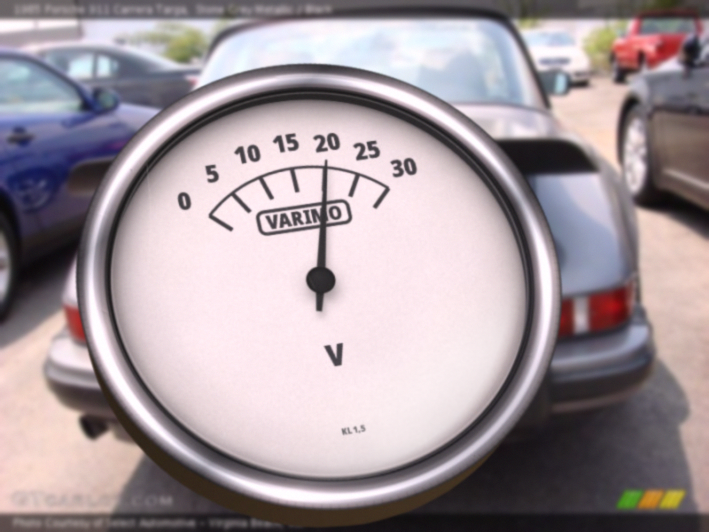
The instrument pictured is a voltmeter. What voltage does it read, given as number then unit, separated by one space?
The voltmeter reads 20 V
